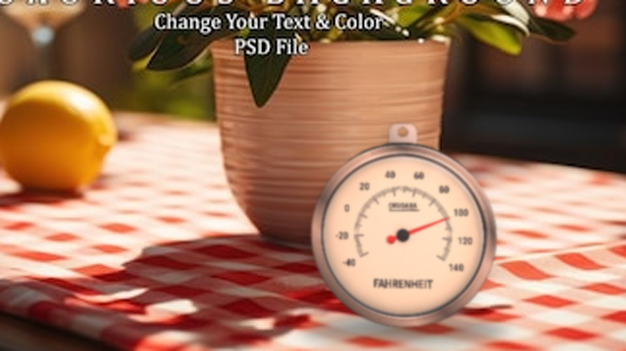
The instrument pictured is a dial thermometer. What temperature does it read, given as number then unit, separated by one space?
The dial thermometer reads 100 °F
